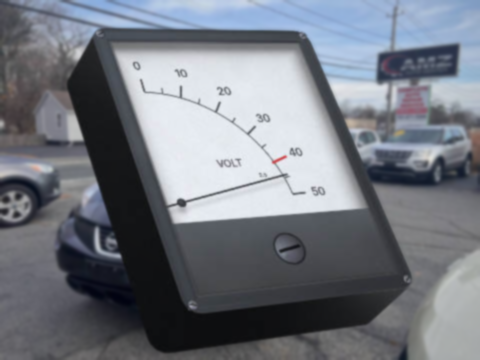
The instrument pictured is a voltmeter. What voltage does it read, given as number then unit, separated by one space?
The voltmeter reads 45 V
